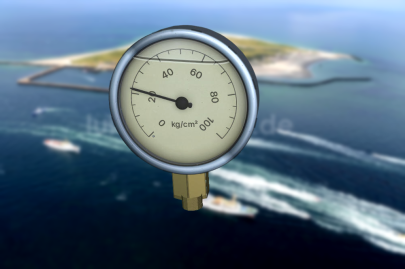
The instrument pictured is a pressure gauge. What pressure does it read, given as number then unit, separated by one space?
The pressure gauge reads 22.5 kg/cm²
